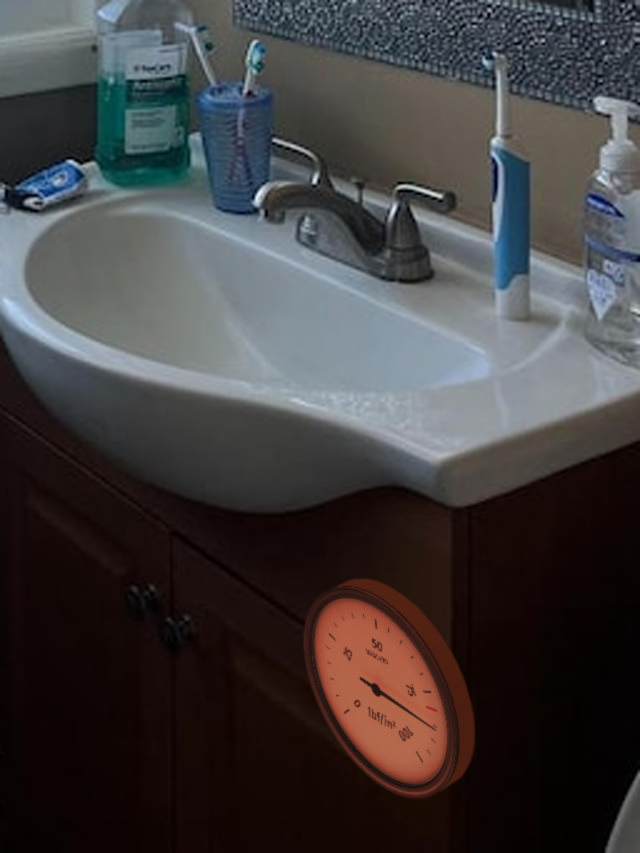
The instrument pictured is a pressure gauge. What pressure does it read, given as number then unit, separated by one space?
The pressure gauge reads 85 psi
